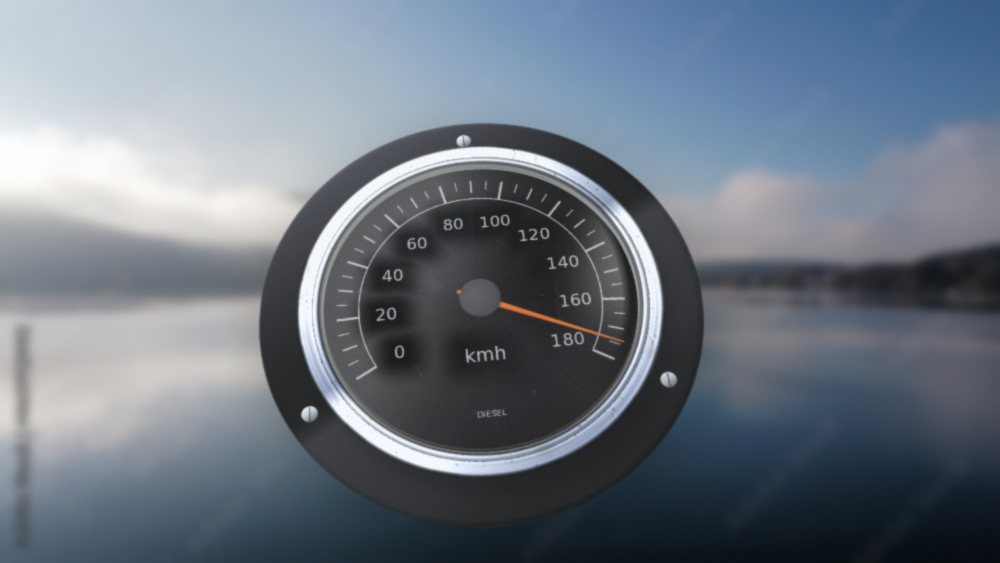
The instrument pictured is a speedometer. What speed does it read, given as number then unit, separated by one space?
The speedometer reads 175 km/h
